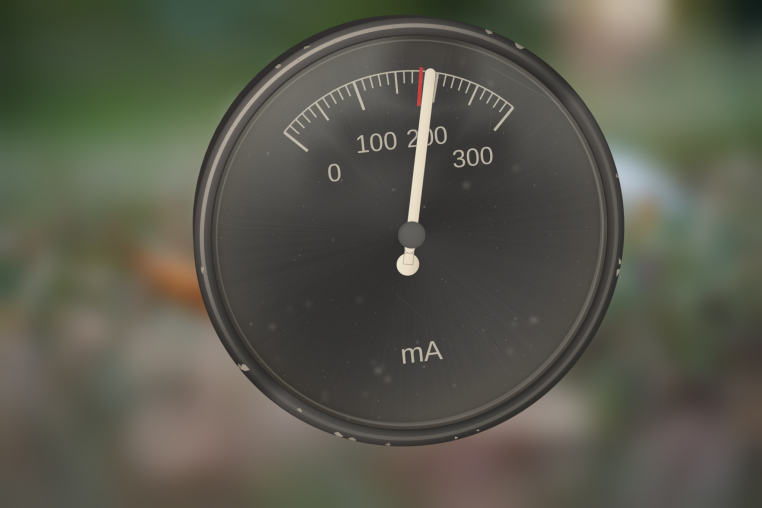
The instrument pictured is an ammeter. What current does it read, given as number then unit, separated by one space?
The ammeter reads 190 mA
